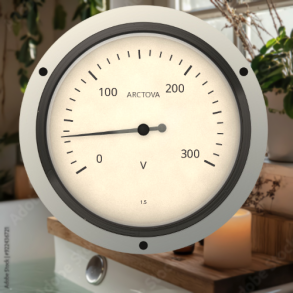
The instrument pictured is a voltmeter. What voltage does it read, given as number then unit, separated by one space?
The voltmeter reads 35 V
